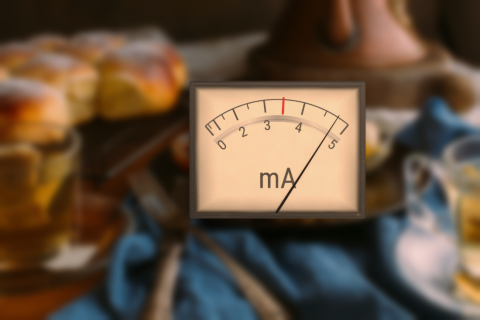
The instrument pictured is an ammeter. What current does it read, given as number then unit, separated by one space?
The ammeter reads 4.75 mA
